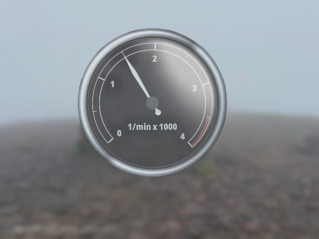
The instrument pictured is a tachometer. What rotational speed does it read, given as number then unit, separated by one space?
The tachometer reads 1500 rpm
